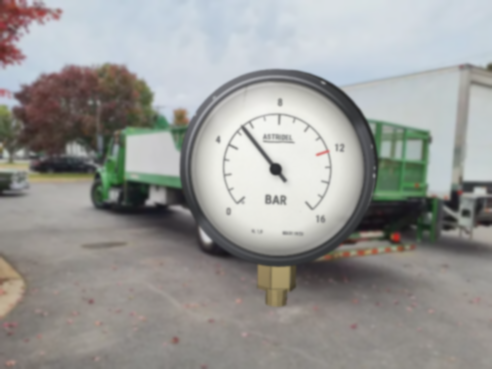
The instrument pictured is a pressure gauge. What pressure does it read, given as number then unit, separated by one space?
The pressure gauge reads 5.5 bar
